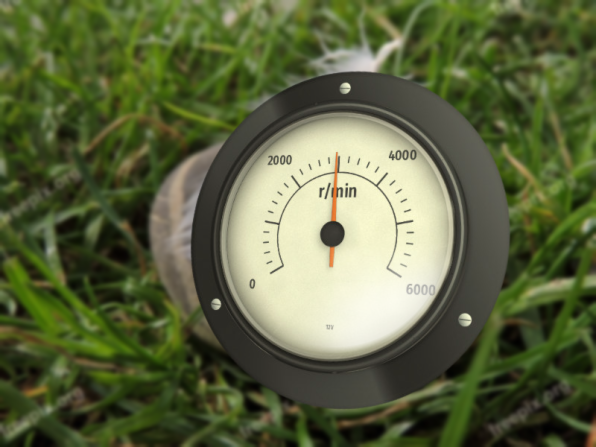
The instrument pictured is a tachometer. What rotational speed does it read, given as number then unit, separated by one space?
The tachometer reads 3000 rpm
